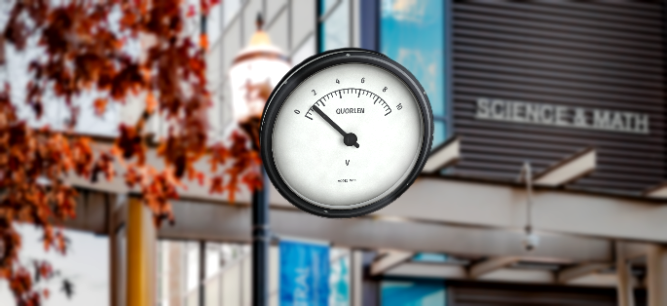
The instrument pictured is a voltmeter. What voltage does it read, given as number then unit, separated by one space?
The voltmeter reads 1.2 V
